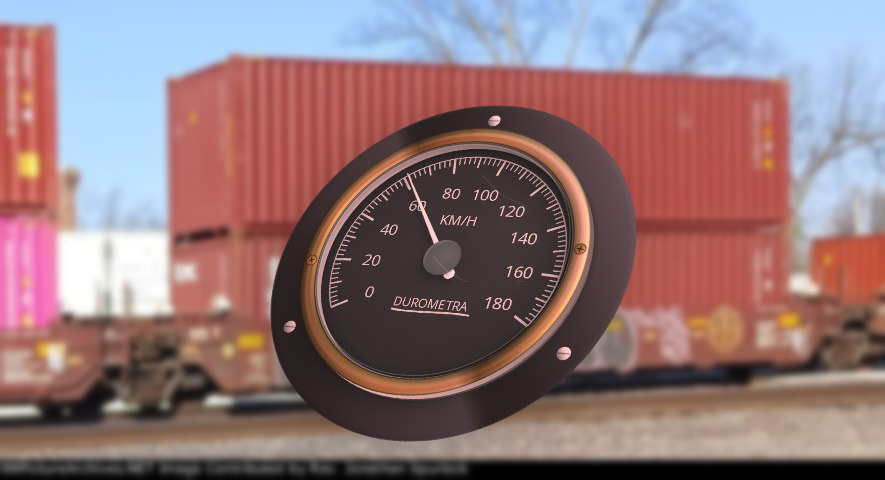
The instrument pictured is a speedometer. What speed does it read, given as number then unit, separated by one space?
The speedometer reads 62 km/h
